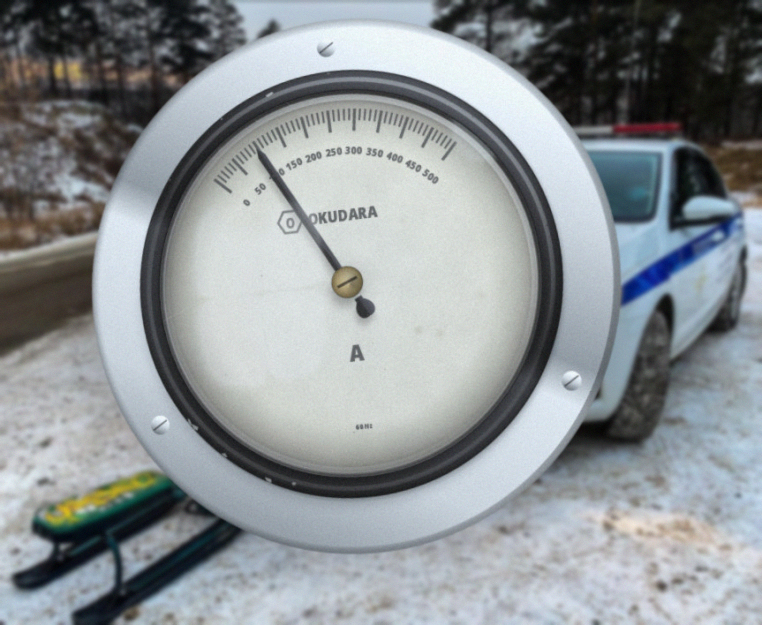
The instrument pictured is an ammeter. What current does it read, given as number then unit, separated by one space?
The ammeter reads 100 A
